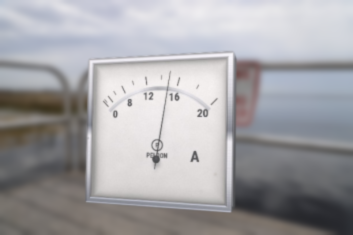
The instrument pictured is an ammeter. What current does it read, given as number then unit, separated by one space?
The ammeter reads 15 A
